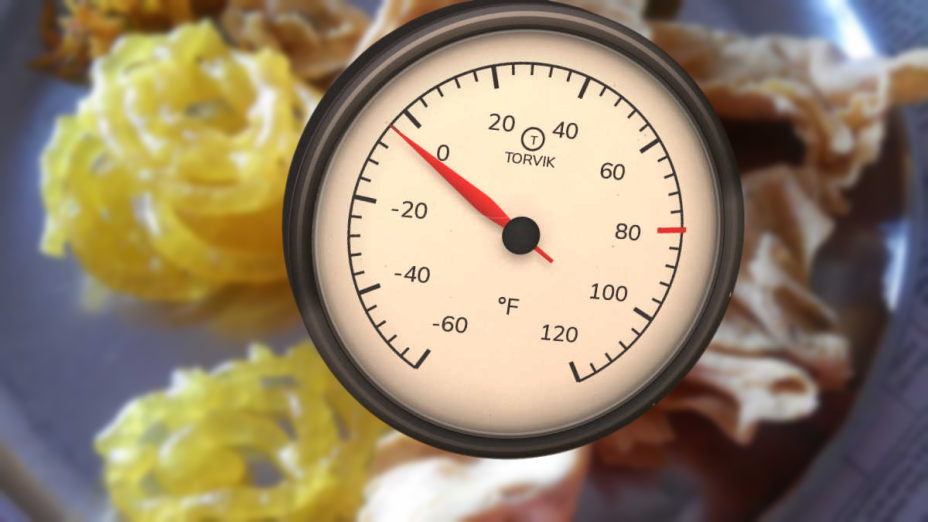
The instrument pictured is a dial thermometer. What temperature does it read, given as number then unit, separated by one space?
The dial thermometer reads -4 °F
